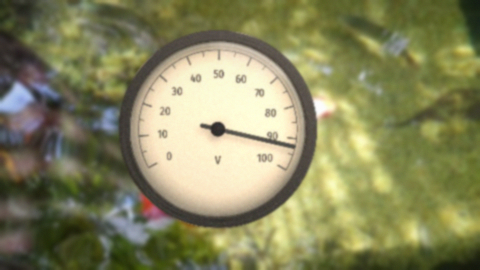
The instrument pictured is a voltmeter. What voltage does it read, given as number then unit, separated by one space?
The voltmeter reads 92.5 V
